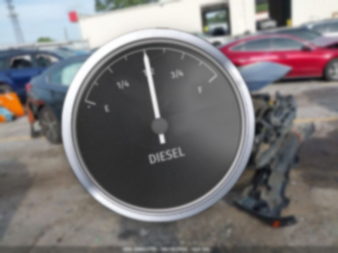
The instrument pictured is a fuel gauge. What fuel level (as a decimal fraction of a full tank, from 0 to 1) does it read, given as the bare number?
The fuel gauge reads 0.5
